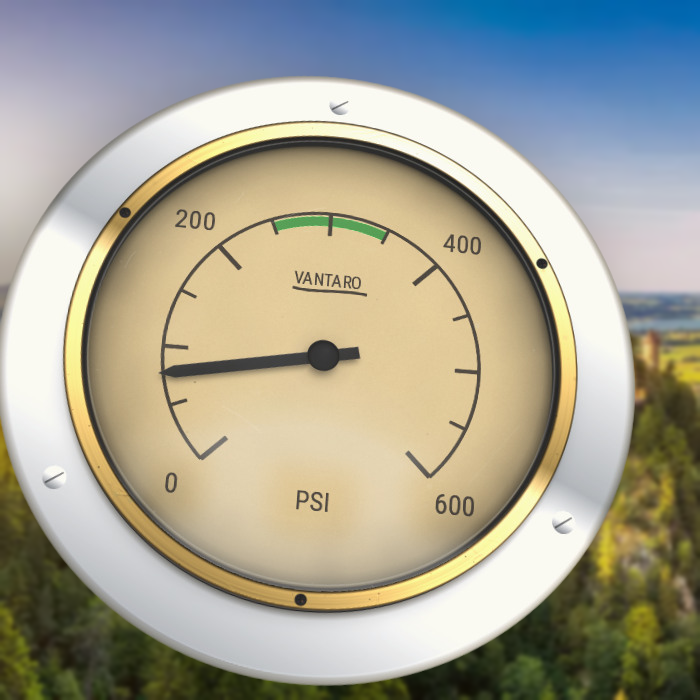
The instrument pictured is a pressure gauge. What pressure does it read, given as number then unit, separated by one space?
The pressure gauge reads 75 psi
